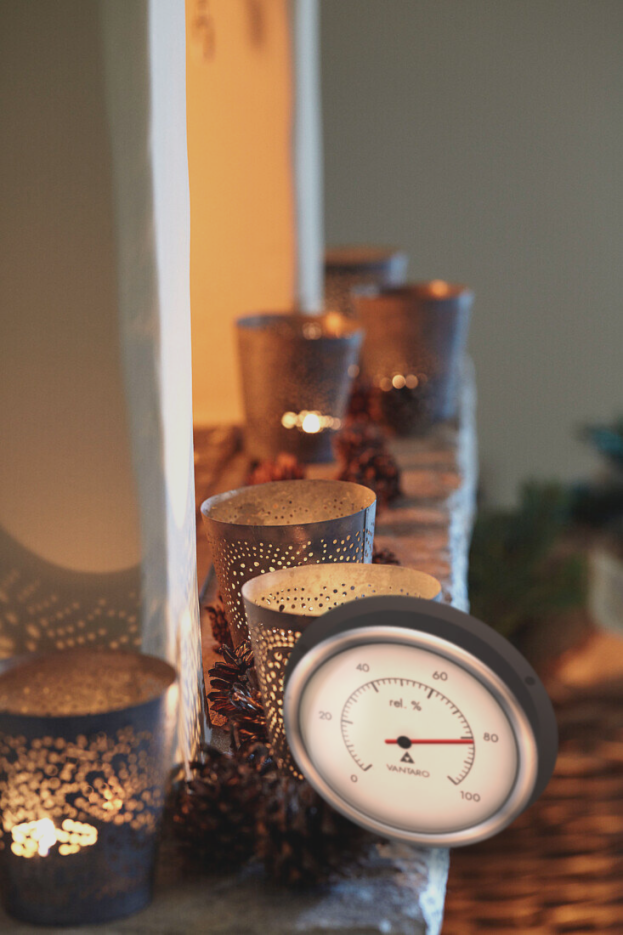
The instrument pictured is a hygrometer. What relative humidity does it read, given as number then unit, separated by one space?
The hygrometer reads 80 %
